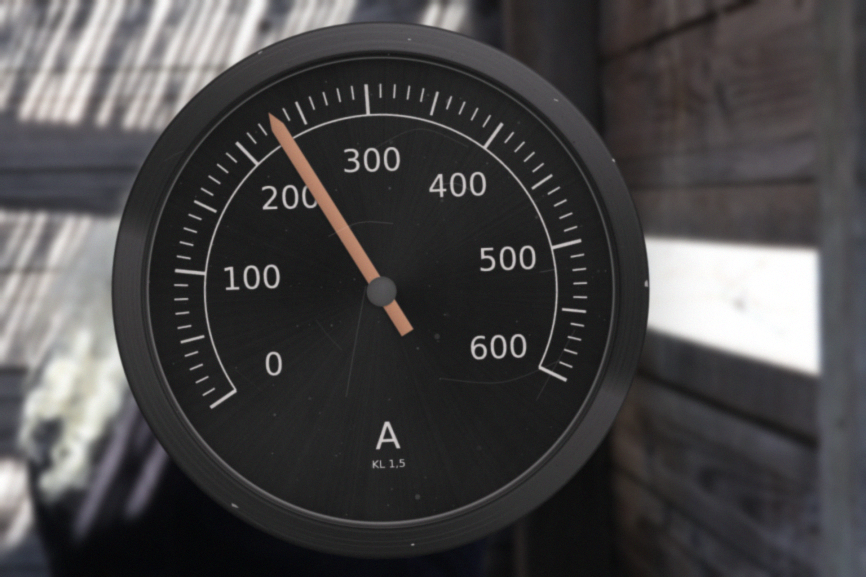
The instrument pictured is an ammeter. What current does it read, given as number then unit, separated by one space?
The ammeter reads 230 A
